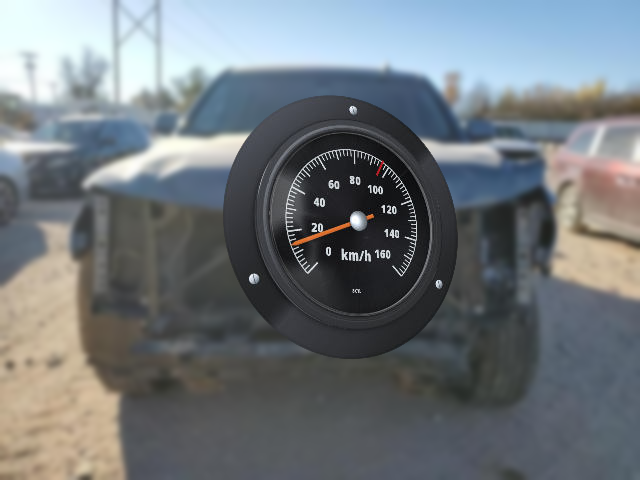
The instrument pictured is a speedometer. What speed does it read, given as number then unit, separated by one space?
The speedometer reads 14 km/h
